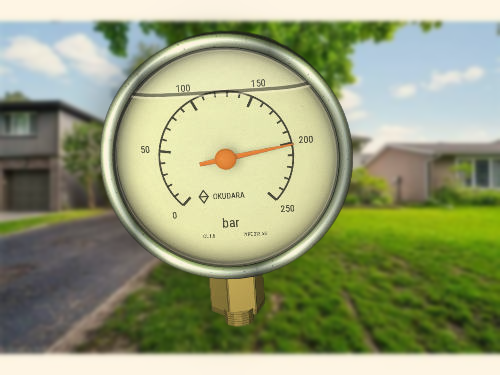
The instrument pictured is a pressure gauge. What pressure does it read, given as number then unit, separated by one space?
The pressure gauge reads 200 bar
